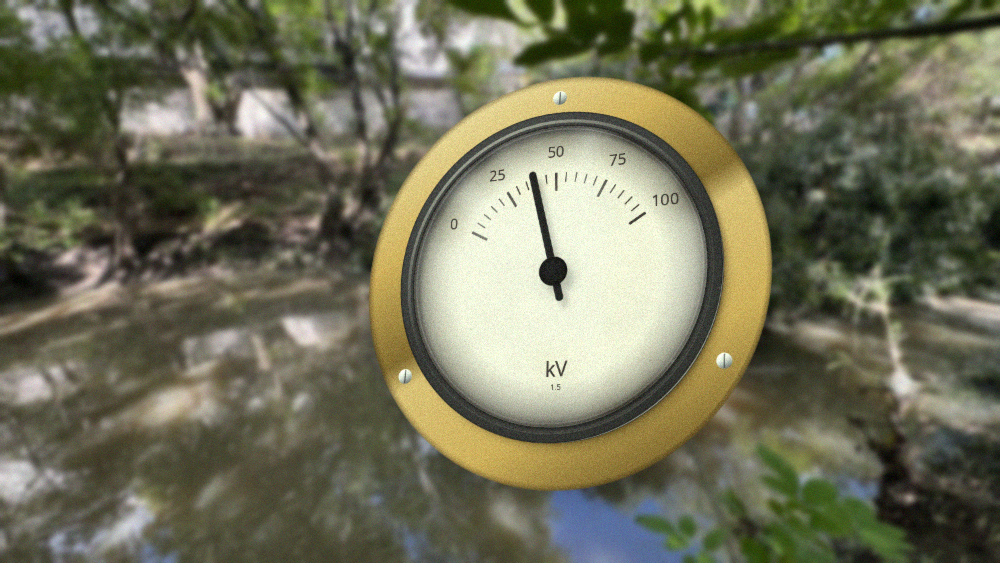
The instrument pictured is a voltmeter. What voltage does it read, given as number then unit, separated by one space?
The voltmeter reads 40 kV
